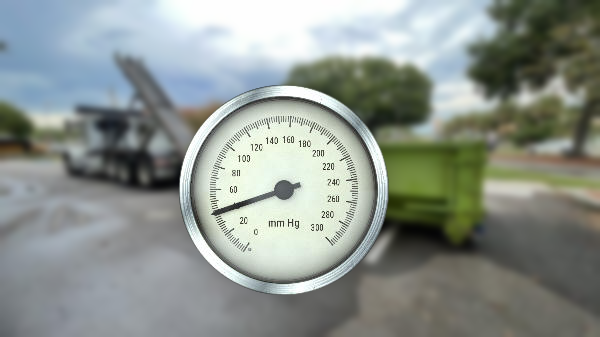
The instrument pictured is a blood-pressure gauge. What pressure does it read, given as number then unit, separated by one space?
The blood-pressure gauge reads 40 mmHg
